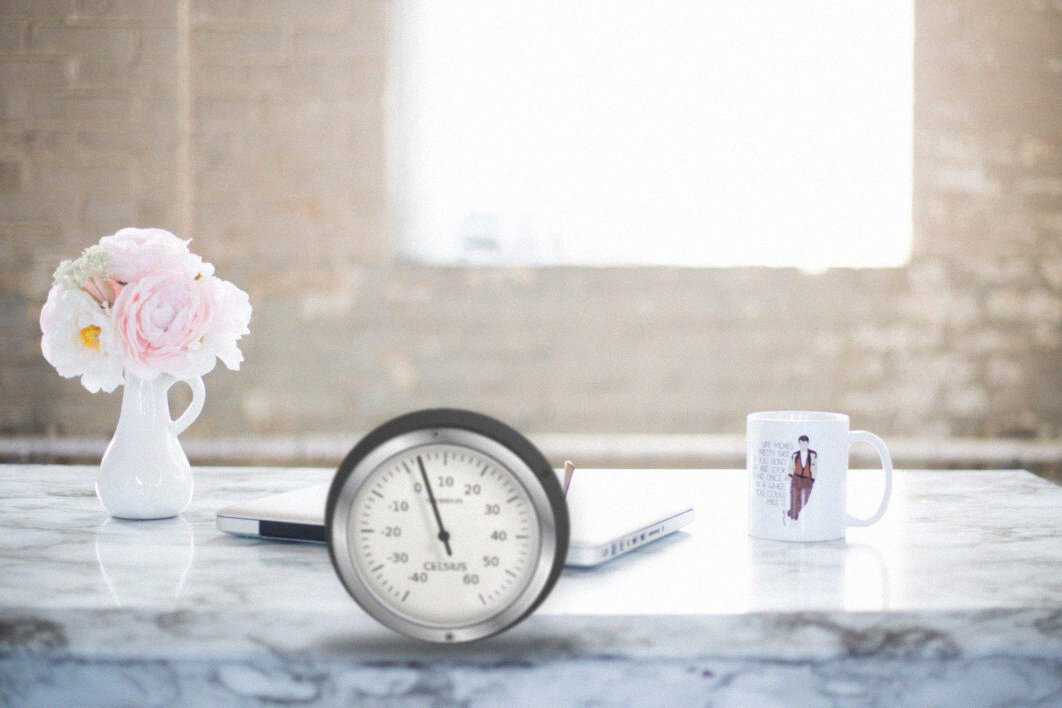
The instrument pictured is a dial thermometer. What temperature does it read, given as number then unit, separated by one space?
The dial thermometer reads 4 °C
